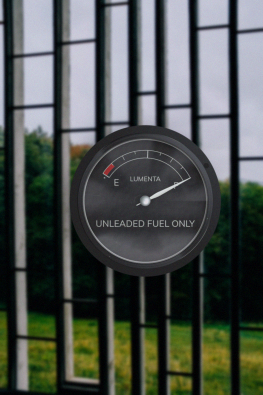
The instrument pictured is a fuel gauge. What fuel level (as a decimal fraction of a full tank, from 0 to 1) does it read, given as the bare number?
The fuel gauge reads 1
